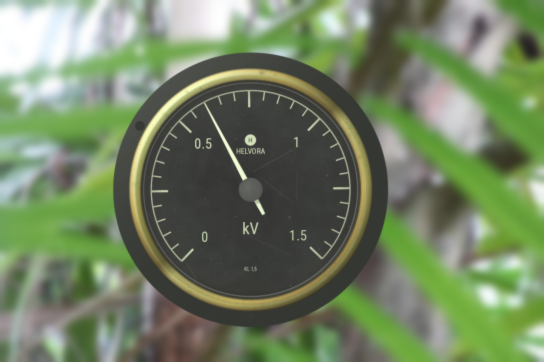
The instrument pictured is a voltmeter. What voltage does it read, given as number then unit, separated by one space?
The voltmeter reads 0.6 kV
